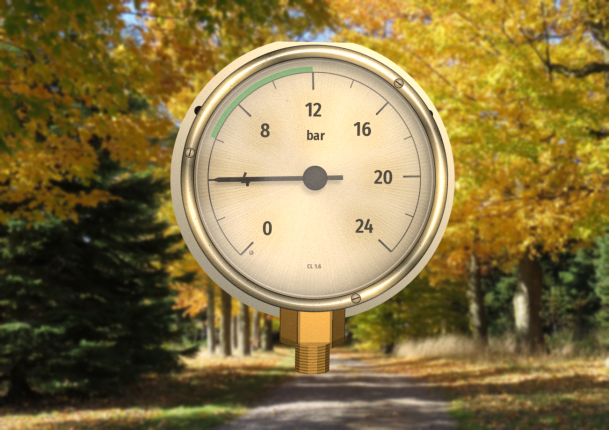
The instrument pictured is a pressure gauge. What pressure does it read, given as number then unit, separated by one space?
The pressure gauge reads 4 bar
